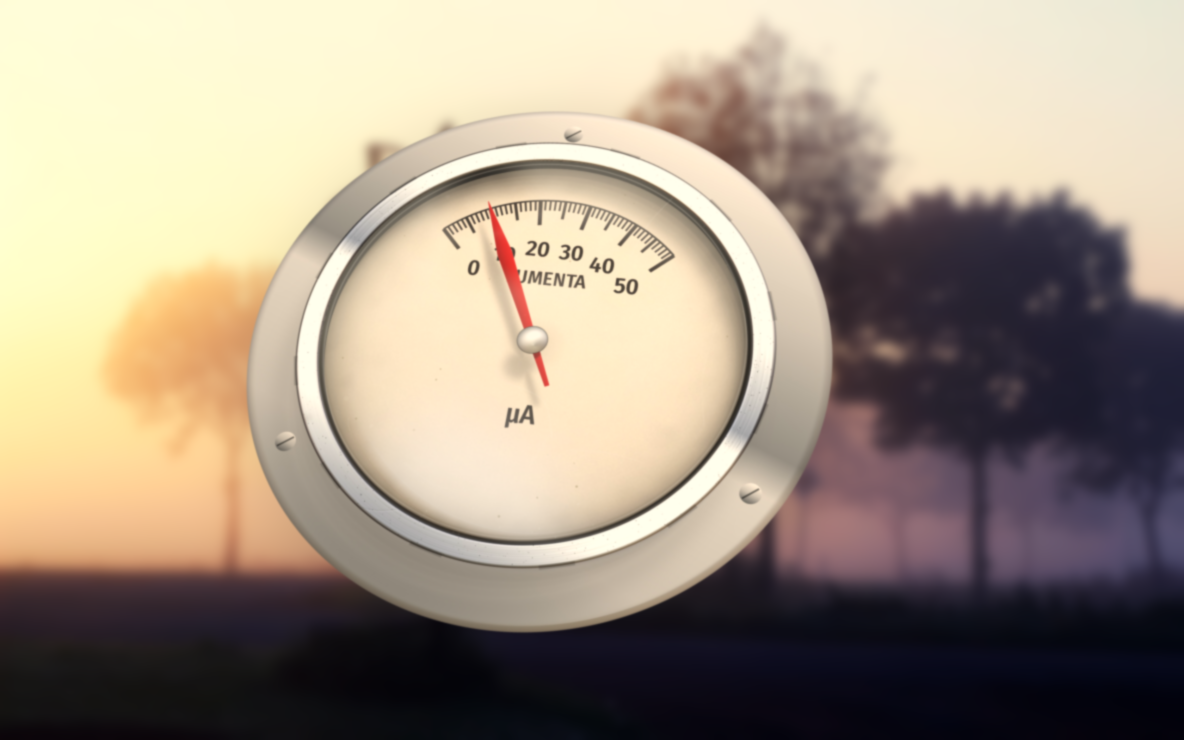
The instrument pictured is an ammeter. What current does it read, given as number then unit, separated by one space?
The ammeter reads 10 µA
